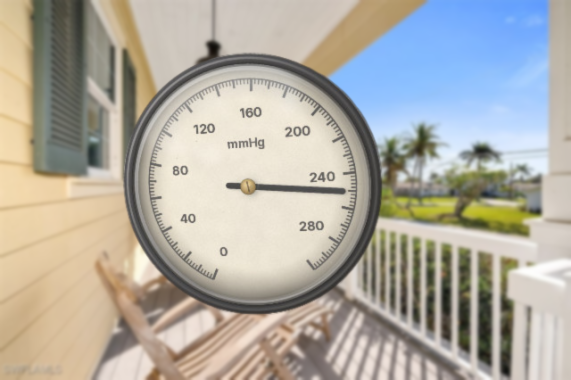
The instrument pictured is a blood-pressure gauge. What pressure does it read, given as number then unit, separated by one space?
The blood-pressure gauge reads 250 mmHg
